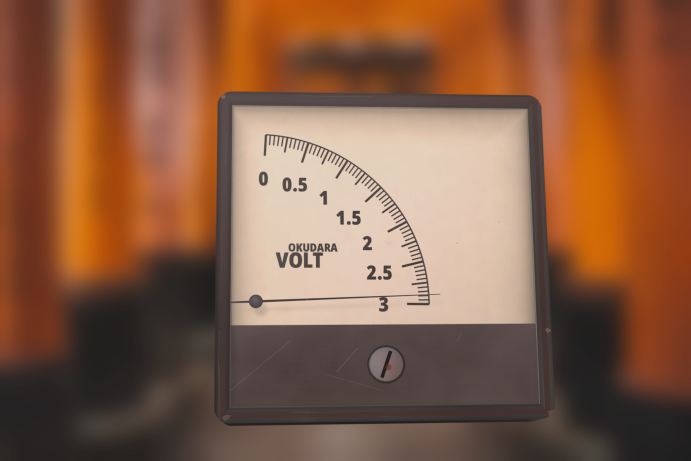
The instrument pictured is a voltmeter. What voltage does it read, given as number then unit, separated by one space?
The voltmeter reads 2.9 V
